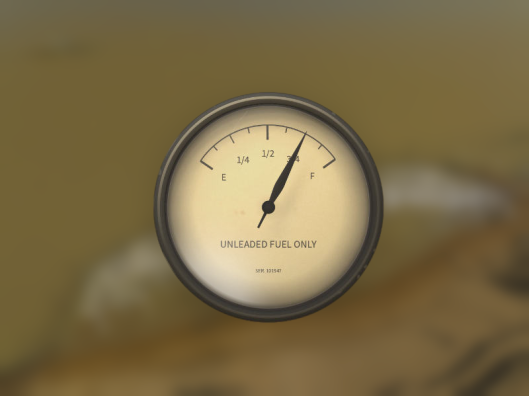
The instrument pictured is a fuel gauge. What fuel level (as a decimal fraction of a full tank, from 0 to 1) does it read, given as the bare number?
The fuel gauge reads 0.75
